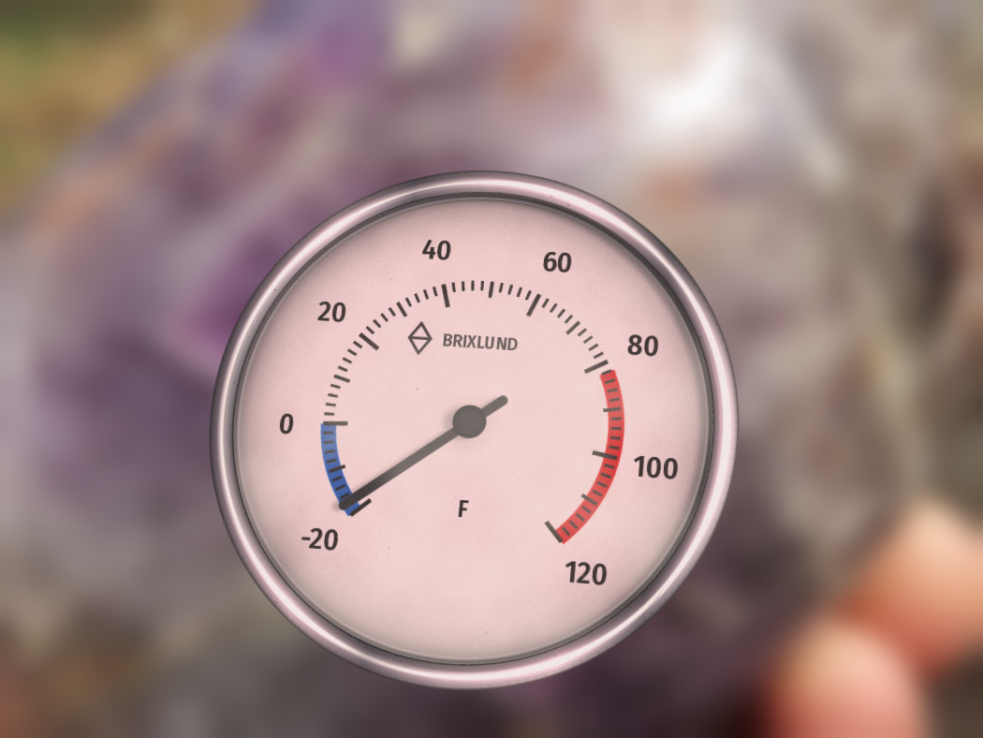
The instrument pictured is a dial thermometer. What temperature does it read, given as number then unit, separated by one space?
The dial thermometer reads -18 °F
